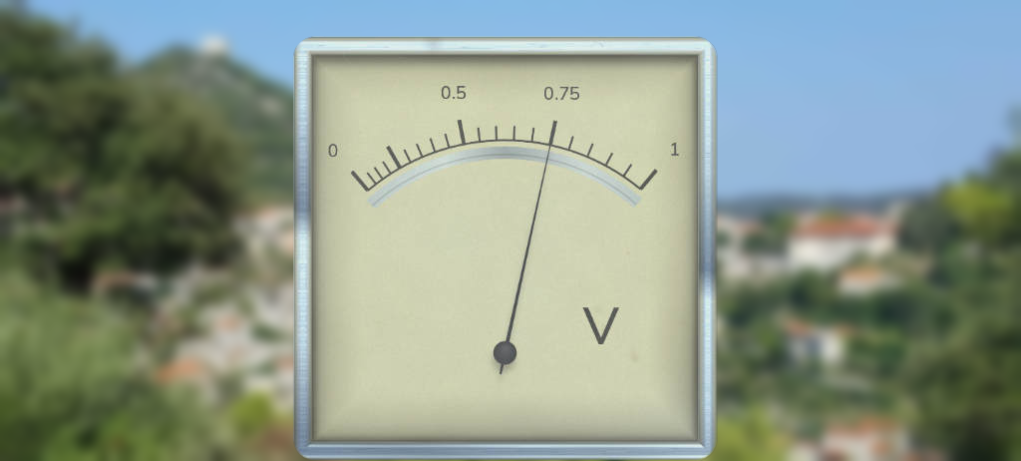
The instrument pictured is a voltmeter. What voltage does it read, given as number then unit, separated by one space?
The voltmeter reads 0.75 V
